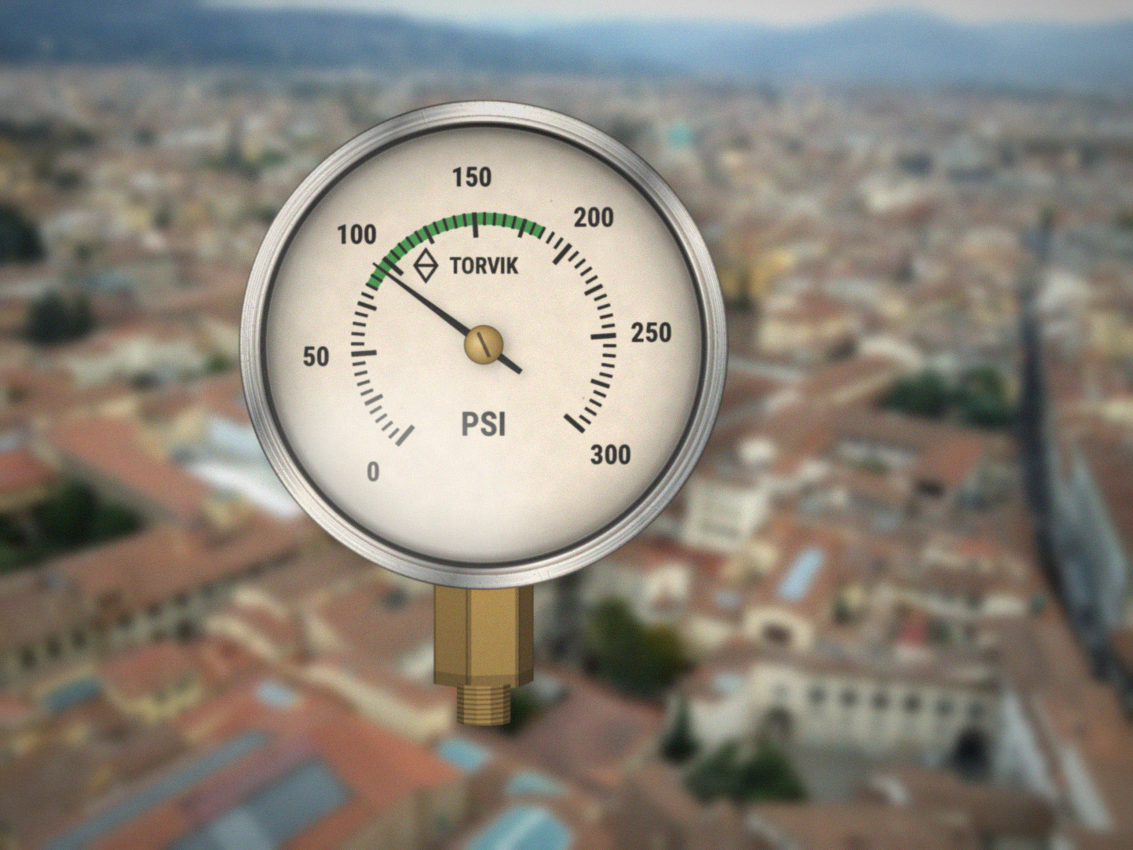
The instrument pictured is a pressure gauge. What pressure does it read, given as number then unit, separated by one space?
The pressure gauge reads 95 psi
